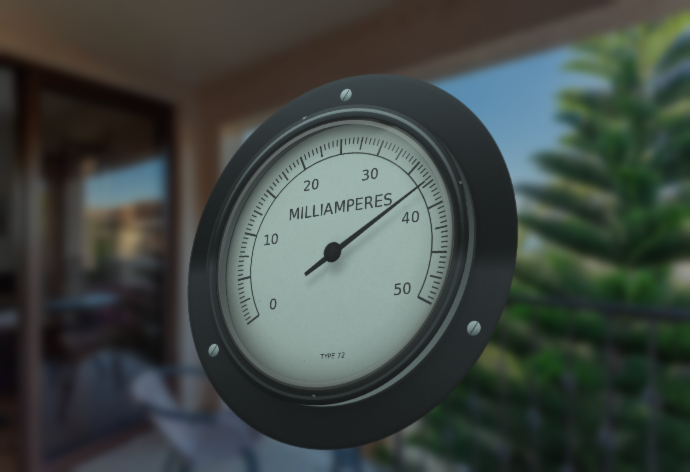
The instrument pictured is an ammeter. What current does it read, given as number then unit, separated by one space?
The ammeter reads 37.5 mA
